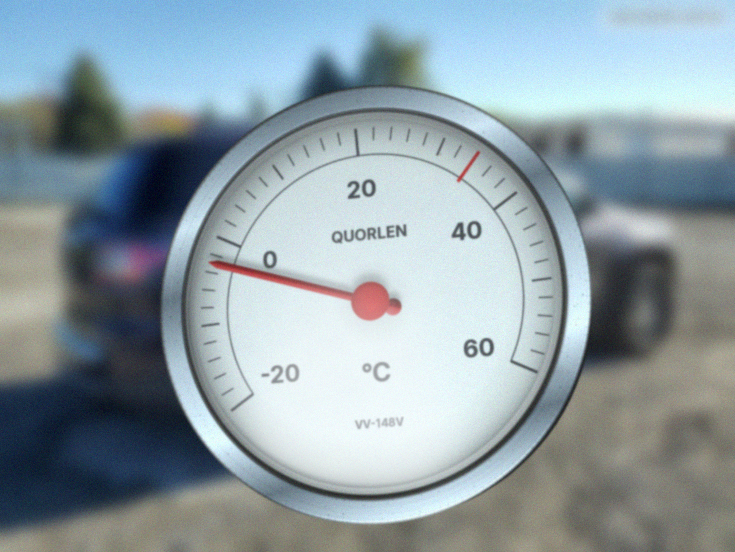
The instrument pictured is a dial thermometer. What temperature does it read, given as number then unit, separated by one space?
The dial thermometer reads -3 °C
